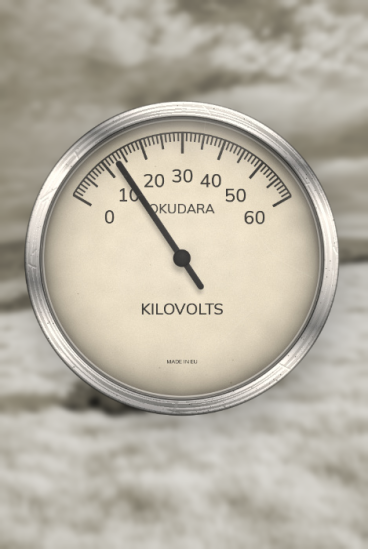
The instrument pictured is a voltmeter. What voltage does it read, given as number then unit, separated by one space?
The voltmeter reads 13 kV
